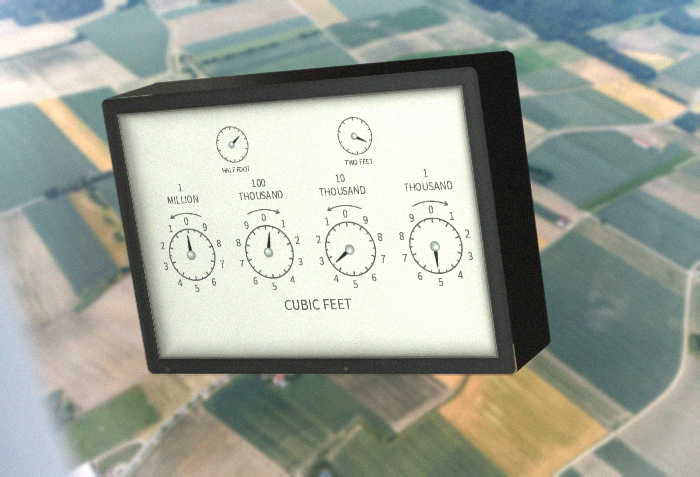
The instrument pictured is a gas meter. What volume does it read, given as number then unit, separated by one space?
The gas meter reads 3500 ft³
